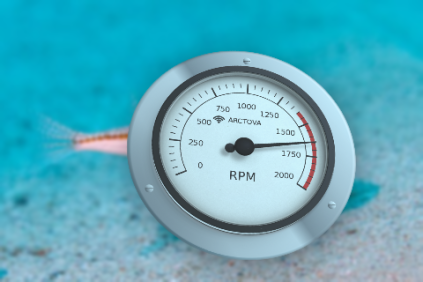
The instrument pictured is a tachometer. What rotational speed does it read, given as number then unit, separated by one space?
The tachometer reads 1650 rpm
